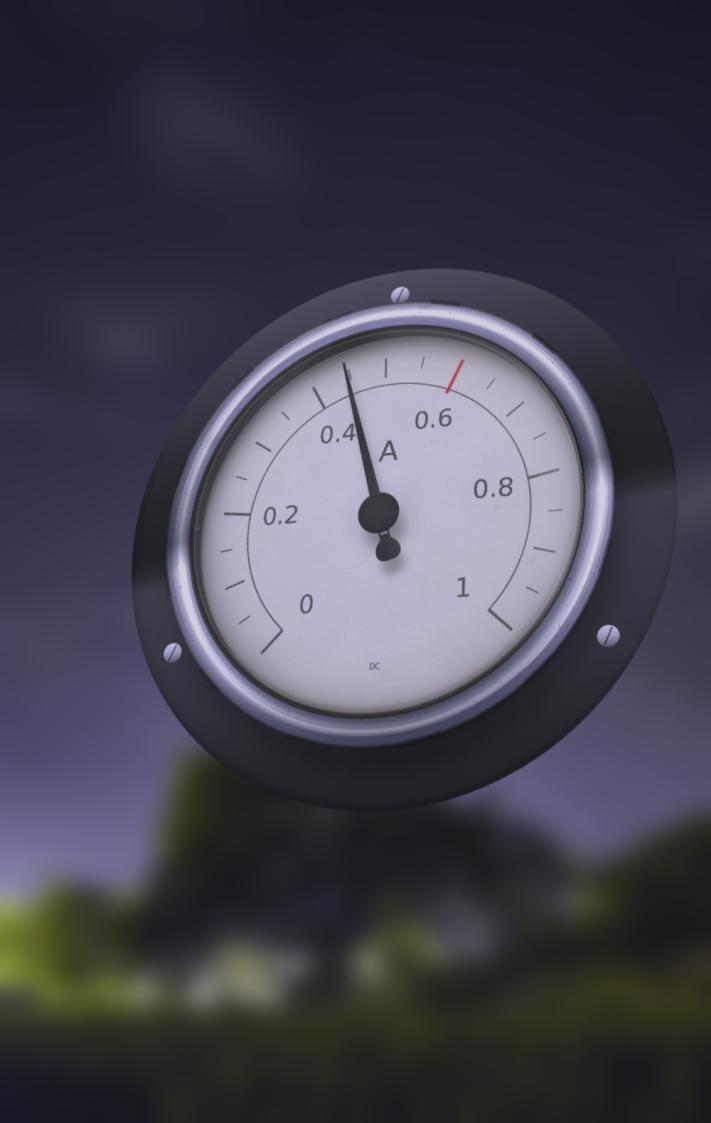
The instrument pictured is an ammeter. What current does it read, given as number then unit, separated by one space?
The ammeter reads 0.45 A
